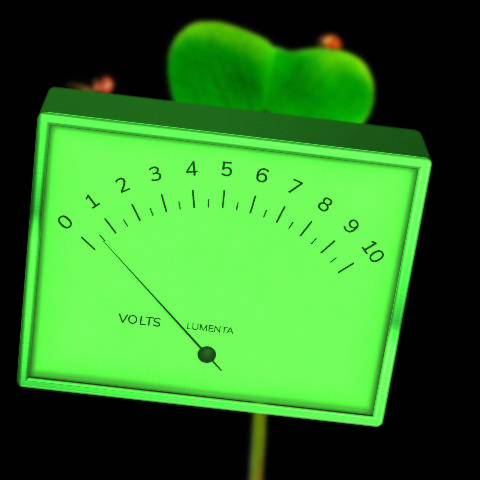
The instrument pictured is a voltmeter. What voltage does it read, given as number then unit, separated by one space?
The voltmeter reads 0.5 V
